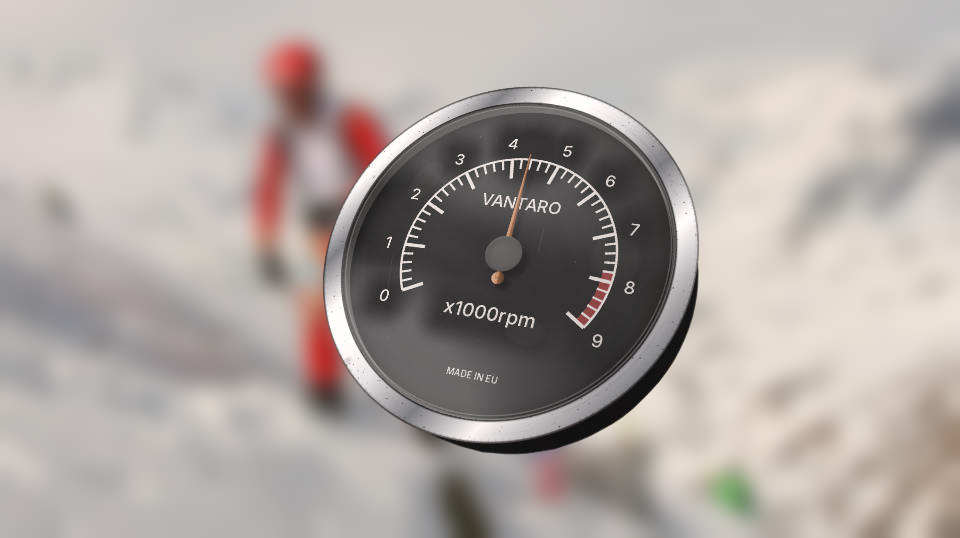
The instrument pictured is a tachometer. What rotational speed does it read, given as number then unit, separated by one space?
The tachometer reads 4400 rpm
